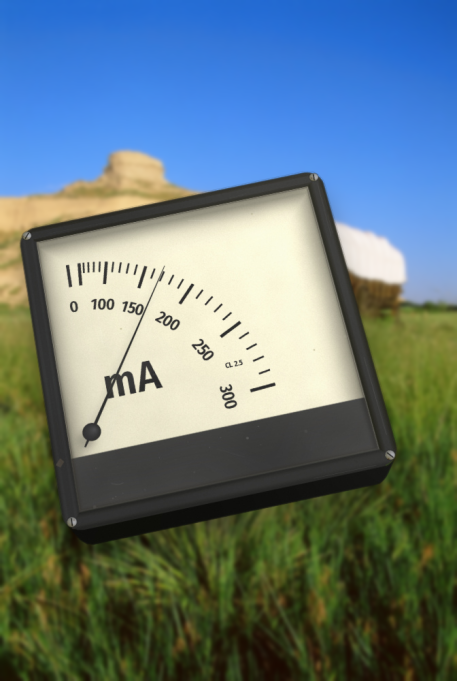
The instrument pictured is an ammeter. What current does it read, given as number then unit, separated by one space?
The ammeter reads 170 mA
